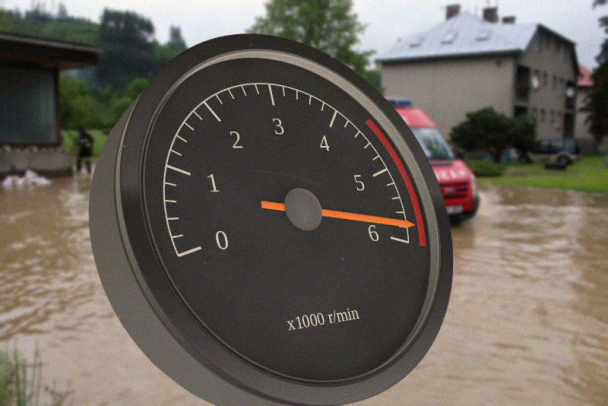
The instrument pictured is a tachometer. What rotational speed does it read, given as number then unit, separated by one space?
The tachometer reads 5800 rpm
